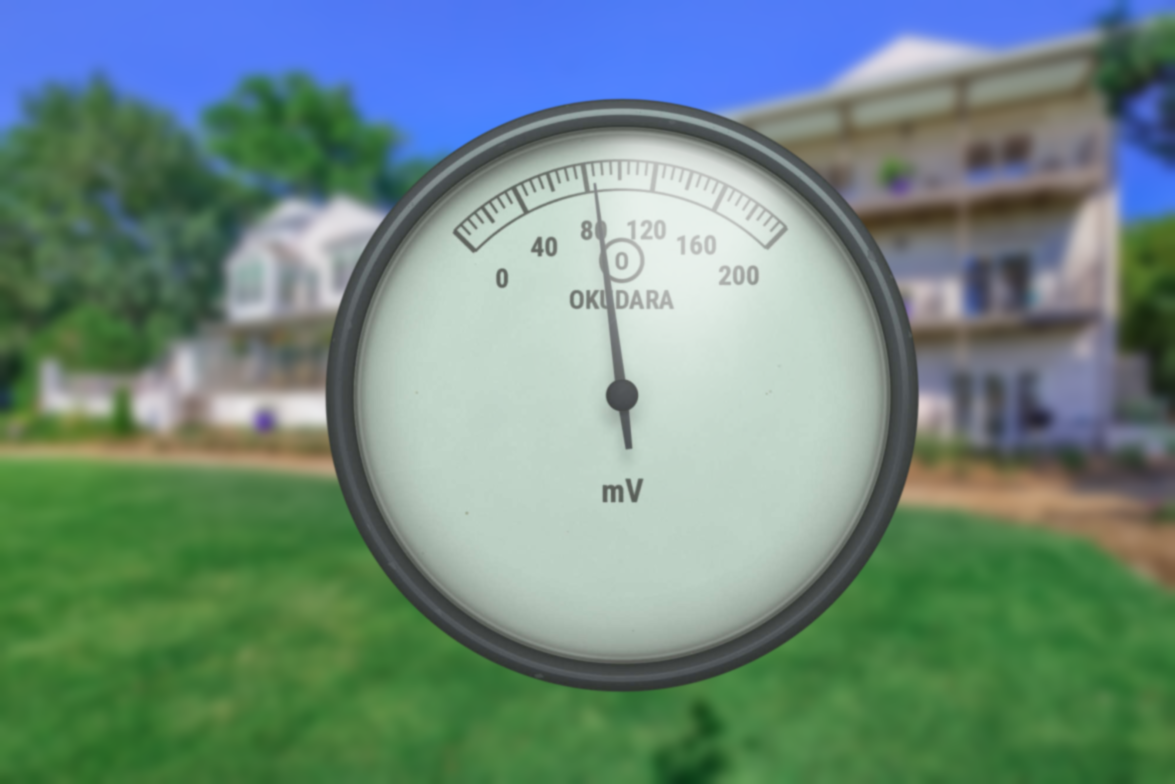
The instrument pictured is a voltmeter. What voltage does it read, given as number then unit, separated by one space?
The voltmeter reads 85 mV
